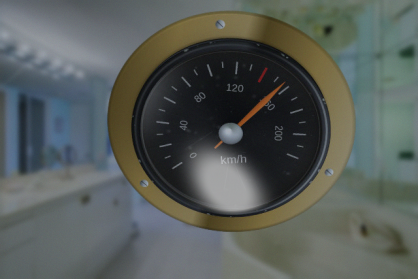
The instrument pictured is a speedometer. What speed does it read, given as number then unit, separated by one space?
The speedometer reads 155 km/h
